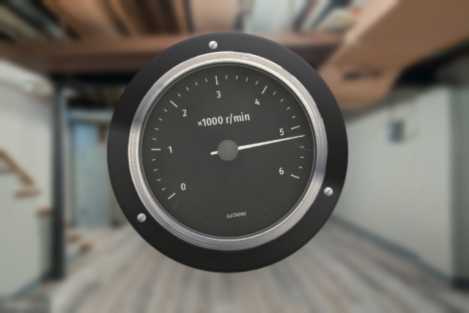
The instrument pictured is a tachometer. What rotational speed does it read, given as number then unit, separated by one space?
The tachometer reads 5200 rpm
